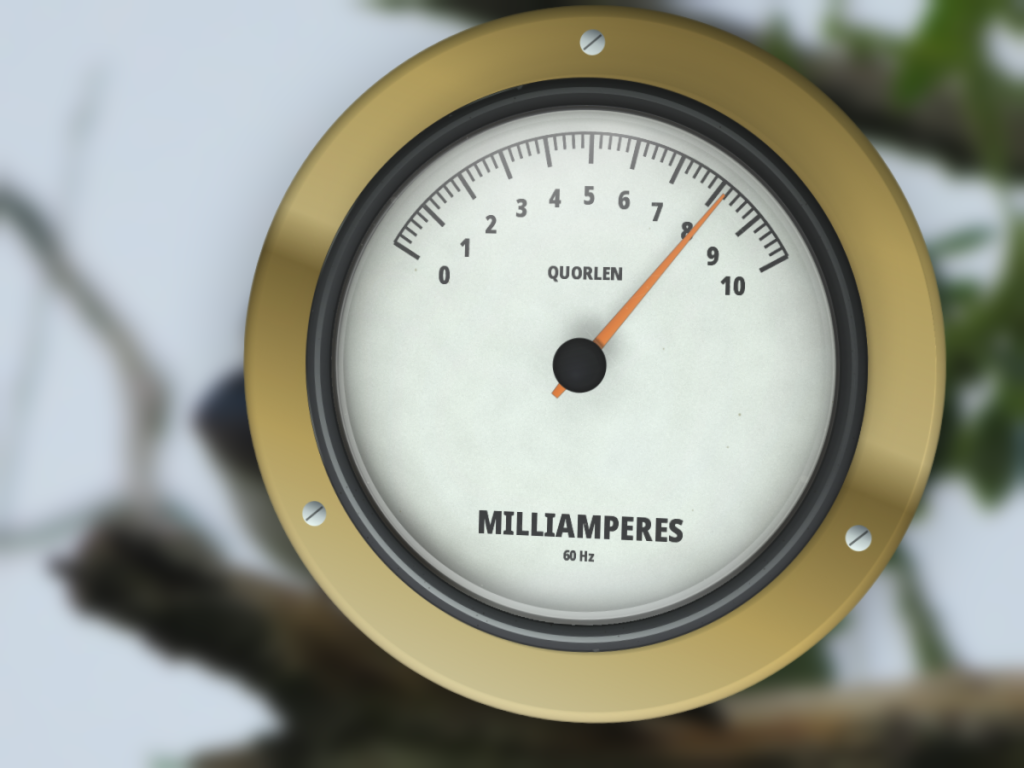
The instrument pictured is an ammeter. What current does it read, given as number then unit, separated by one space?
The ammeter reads 8.2 mA
